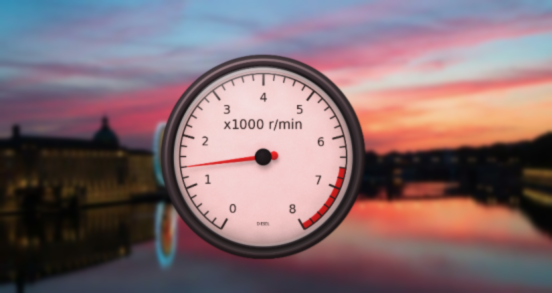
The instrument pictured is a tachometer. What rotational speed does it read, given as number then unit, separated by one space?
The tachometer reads 1400 rpm
